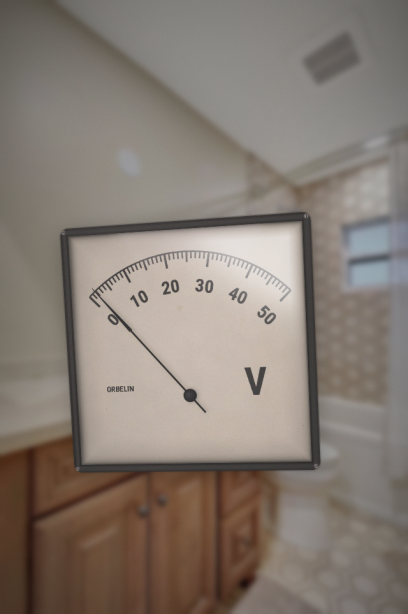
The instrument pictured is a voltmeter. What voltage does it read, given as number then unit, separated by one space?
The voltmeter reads 2 V
